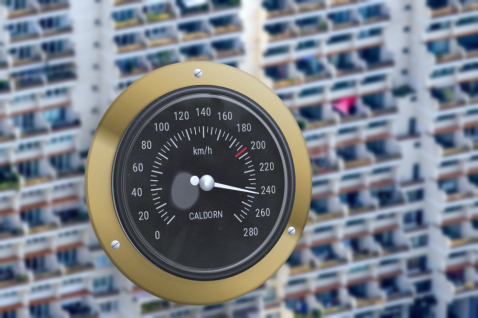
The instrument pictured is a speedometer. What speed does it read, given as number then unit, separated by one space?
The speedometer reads 245 km/h
